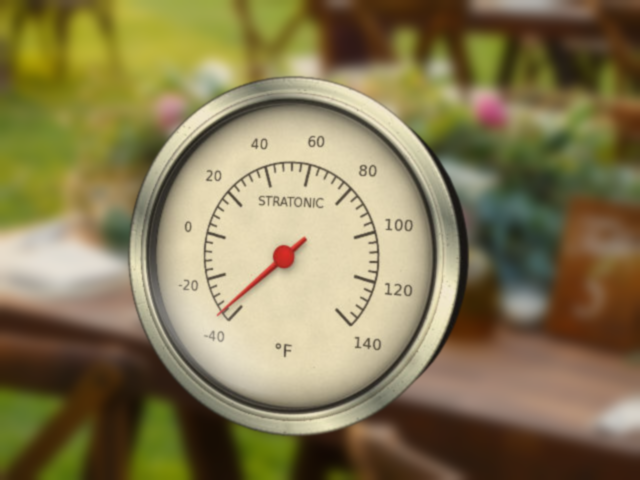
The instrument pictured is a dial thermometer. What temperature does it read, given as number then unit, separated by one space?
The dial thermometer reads -36 °F
